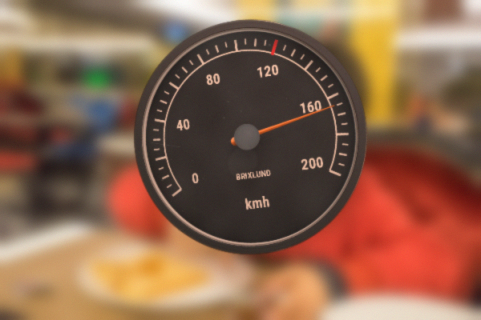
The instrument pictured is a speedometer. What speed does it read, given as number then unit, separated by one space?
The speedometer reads 165 km/h
